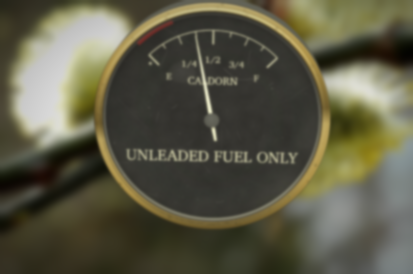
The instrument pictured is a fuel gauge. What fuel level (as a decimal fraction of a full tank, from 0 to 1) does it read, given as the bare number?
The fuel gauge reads 0.375
